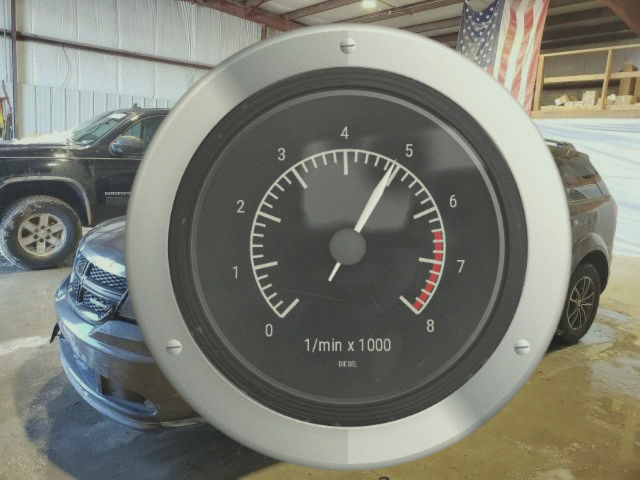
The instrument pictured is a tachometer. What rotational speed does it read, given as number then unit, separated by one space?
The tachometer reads 4900 rpm
